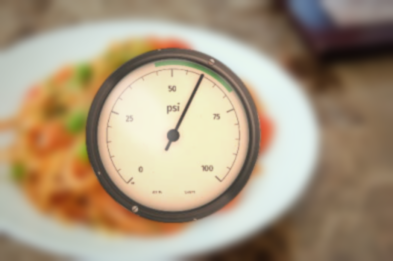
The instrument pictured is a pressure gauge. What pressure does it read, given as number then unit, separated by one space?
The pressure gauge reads 60 psi
